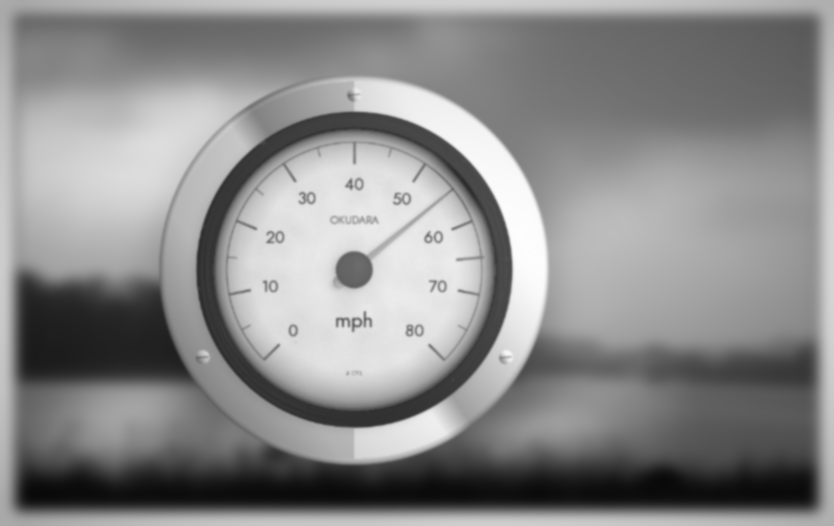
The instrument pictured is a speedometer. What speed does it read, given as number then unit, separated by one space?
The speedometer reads 55 mph
